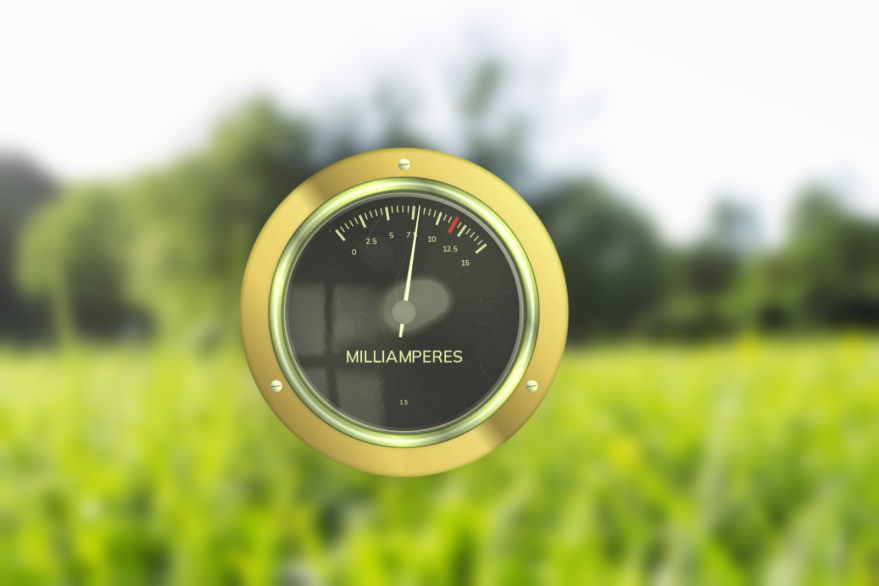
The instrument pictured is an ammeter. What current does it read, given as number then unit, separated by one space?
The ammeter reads 8 mA
